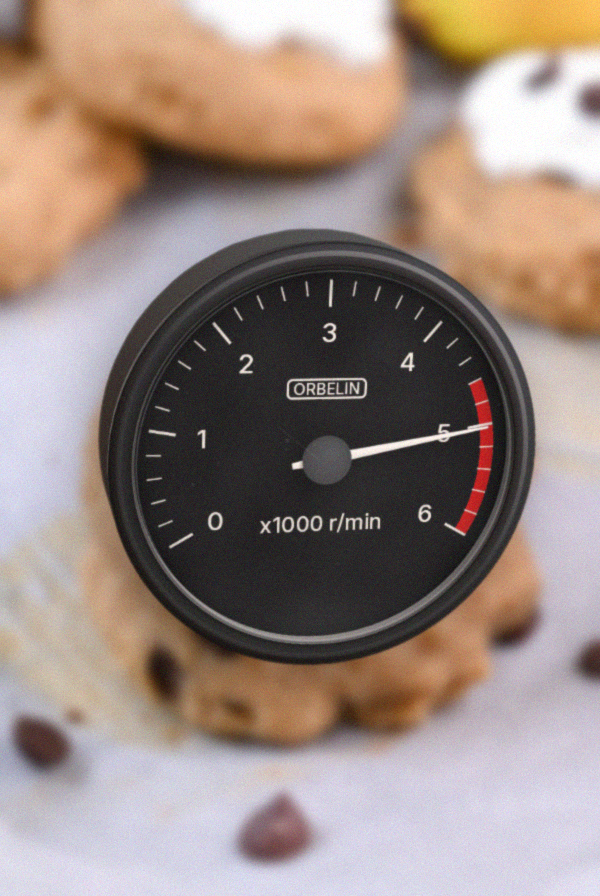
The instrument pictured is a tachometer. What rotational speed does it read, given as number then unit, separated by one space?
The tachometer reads 5000 rpm
